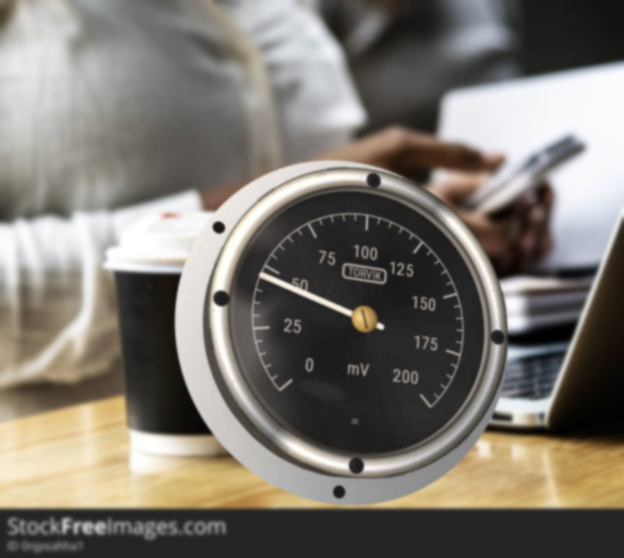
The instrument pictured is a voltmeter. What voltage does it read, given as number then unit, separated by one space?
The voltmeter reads 45 mV
